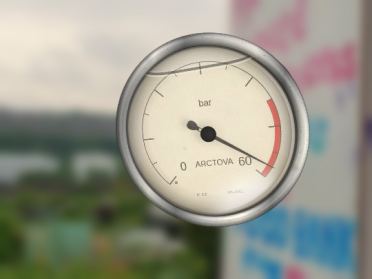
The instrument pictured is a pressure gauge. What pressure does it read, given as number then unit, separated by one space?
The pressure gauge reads 57.5 bar
